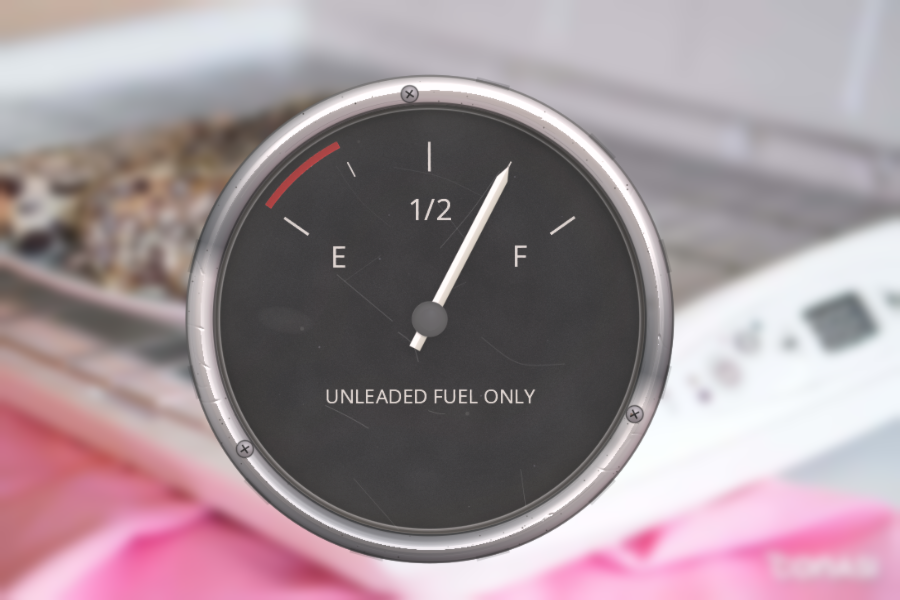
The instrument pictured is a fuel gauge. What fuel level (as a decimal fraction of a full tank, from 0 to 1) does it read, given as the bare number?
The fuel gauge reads 0.75
